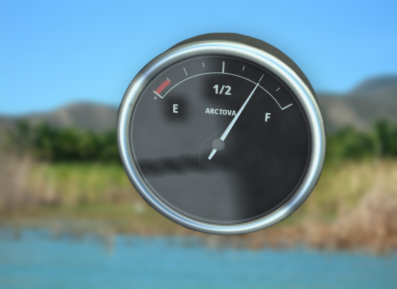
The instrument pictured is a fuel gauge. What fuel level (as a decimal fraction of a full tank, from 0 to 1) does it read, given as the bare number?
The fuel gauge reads 0.75
